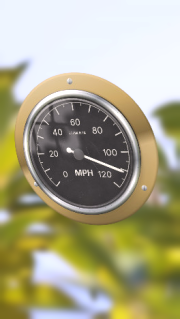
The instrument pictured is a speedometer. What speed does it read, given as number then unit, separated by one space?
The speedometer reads 110 mph
